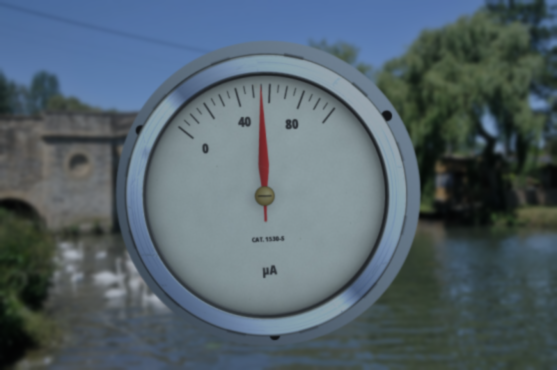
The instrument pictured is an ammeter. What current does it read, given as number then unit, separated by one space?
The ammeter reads 55 µA
